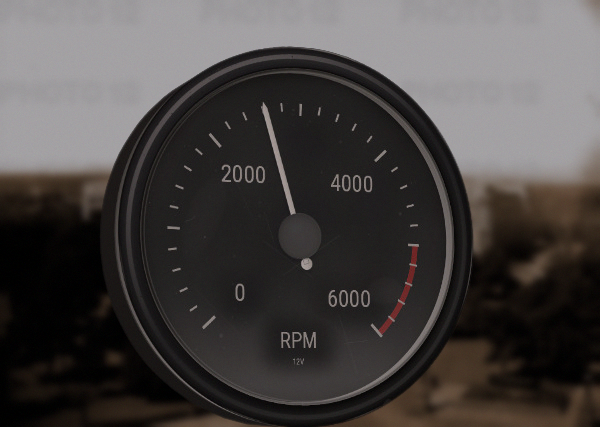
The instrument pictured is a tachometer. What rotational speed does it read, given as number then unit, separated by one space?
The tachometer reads 2600 rpm
